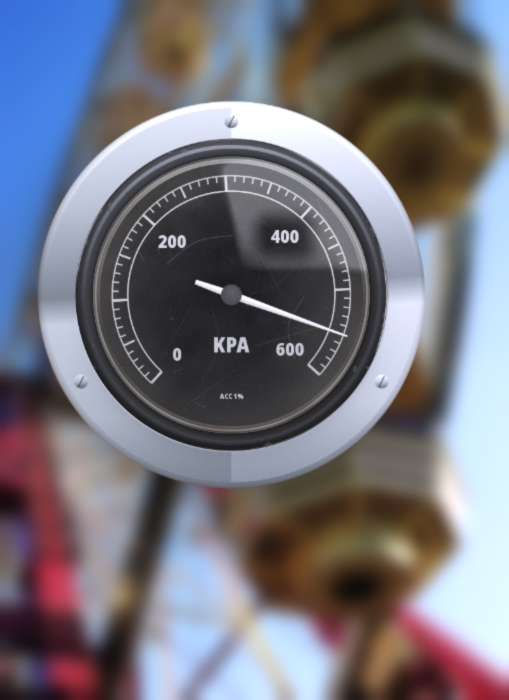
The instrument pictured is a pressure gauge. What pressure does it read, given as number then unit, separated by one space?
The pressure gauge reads 550 kPa
